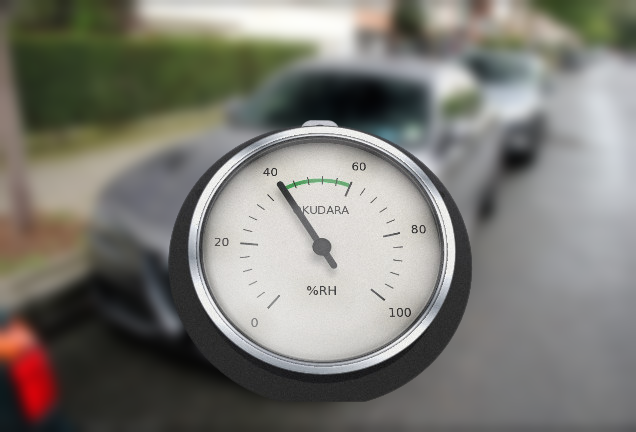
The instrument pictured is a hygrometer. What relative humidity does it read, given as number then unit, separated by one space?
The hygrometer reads 40 %
